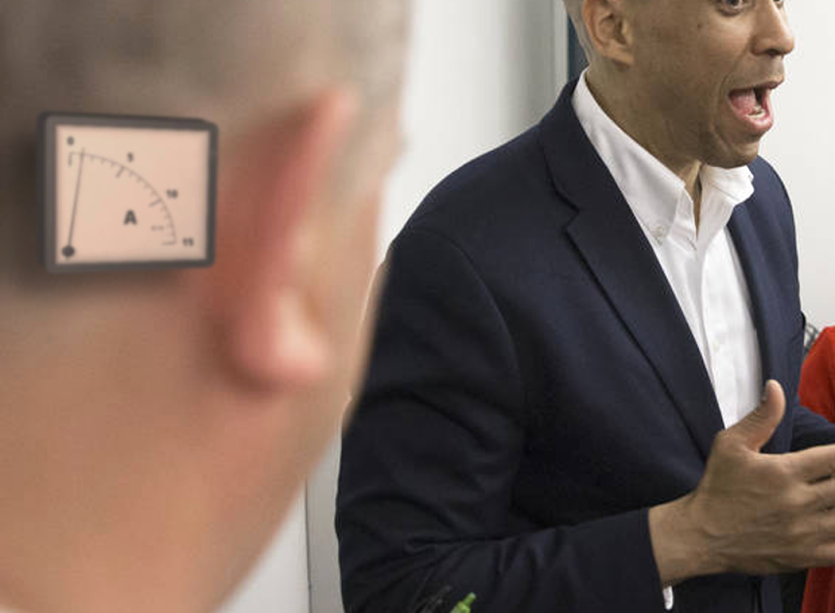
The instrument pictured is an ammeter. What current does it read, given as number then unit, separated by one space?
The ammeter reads 1 A
